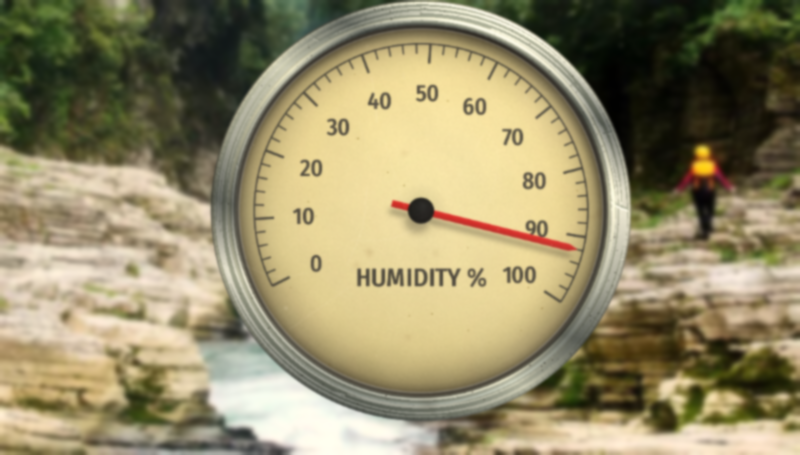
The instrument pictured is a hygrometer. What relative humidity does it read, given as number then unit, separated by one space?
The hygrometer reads 92 %
